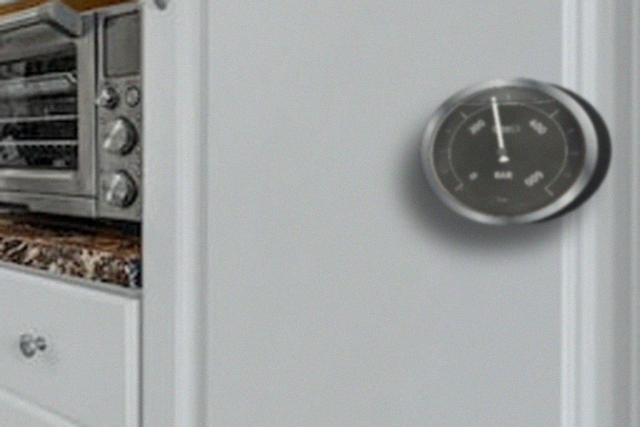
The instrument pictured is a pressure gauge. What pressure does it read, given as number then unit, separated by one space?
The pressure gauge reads 275 bar
